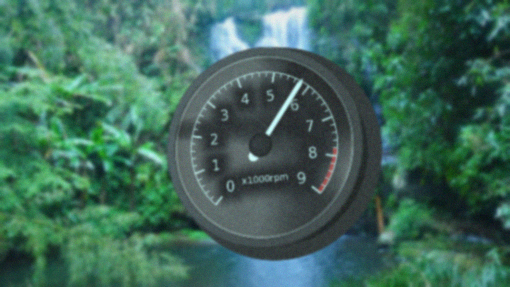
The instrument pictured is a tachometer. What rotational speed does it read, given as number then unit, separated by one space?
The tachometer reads 5800 rpm
